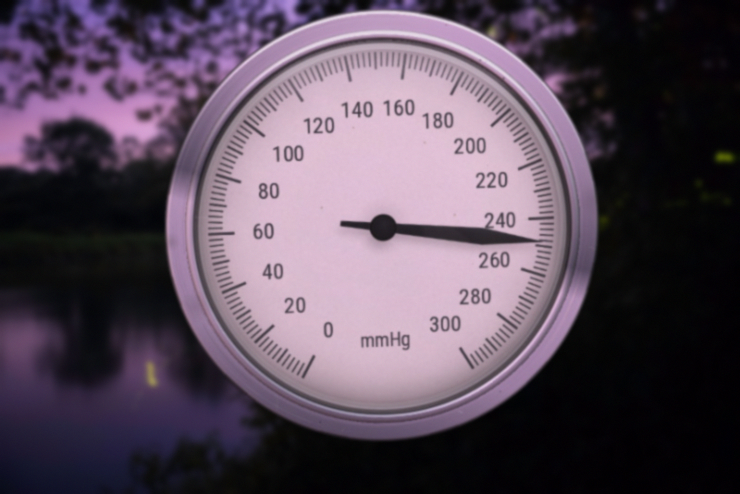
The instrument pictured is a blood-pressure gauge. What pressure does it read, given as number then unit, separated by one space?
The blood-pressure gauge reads 248 mmHg
